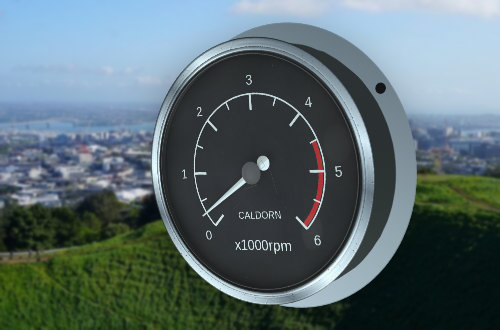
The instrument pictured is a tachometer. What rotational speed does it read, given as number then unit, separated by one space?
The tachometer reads 250 rpm
